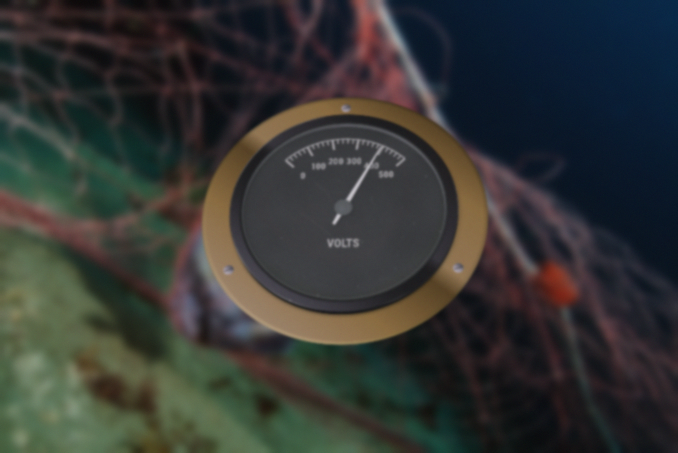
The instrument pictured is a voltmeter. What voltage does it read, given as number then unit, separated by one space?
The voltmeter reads 400 V
